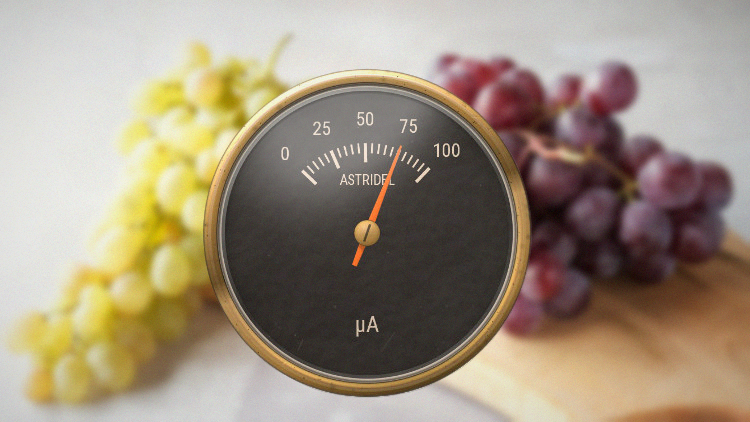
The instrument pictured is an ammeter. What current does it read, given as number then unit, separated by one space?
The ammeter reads 75 µA
